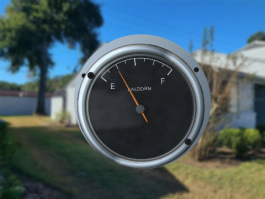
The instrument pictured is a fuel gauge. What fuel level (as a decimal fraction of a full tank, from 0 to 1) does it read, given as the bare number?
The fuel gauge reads 0.25
